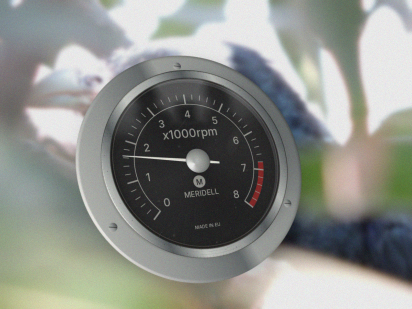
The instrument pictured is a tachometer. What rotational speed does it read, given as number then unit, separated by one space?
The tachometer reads 1600 rpm
